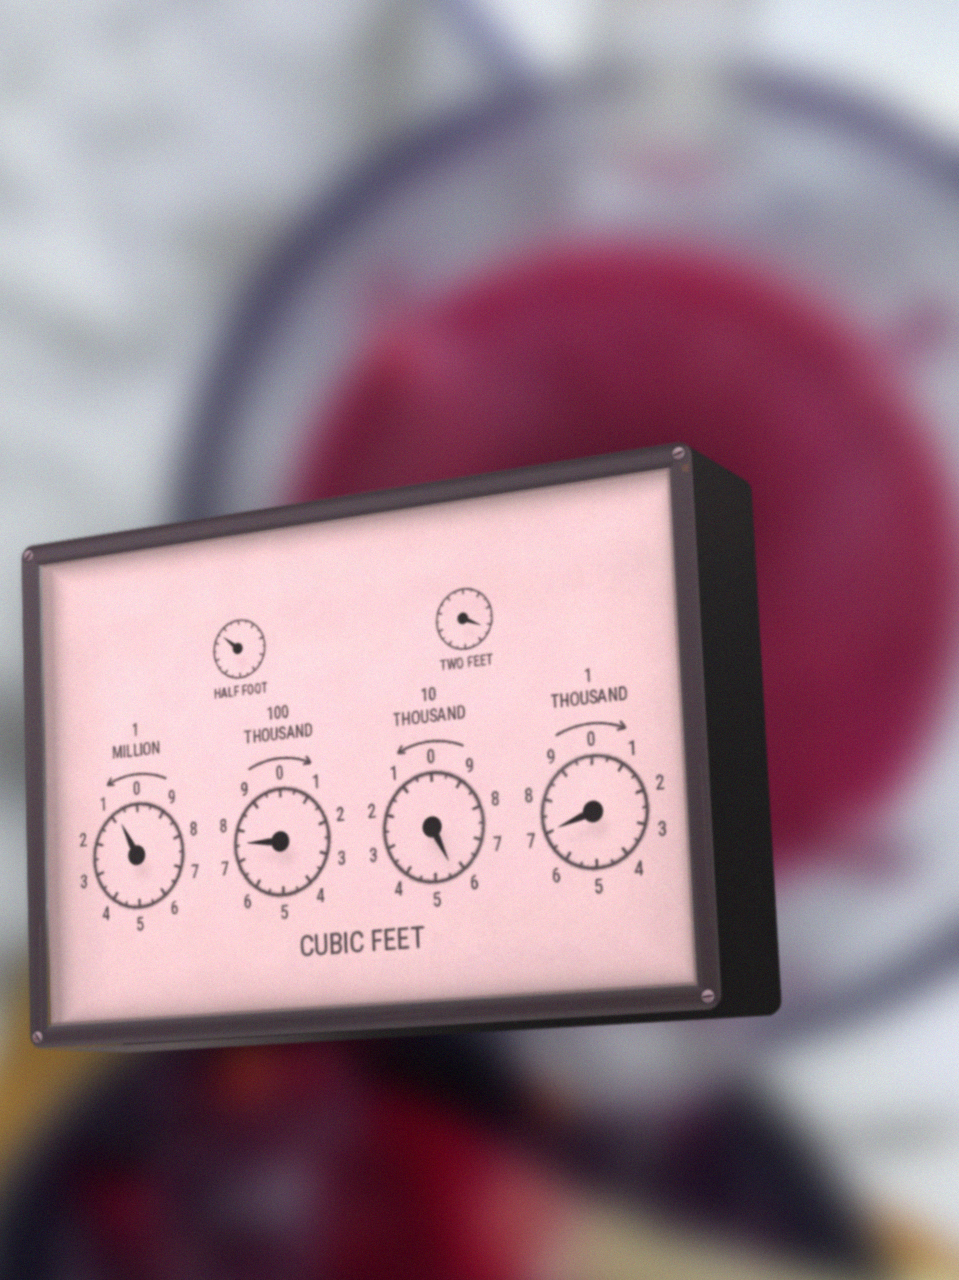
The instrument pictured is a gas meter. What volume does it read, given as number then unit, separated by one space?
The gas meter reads 75700 ft³
